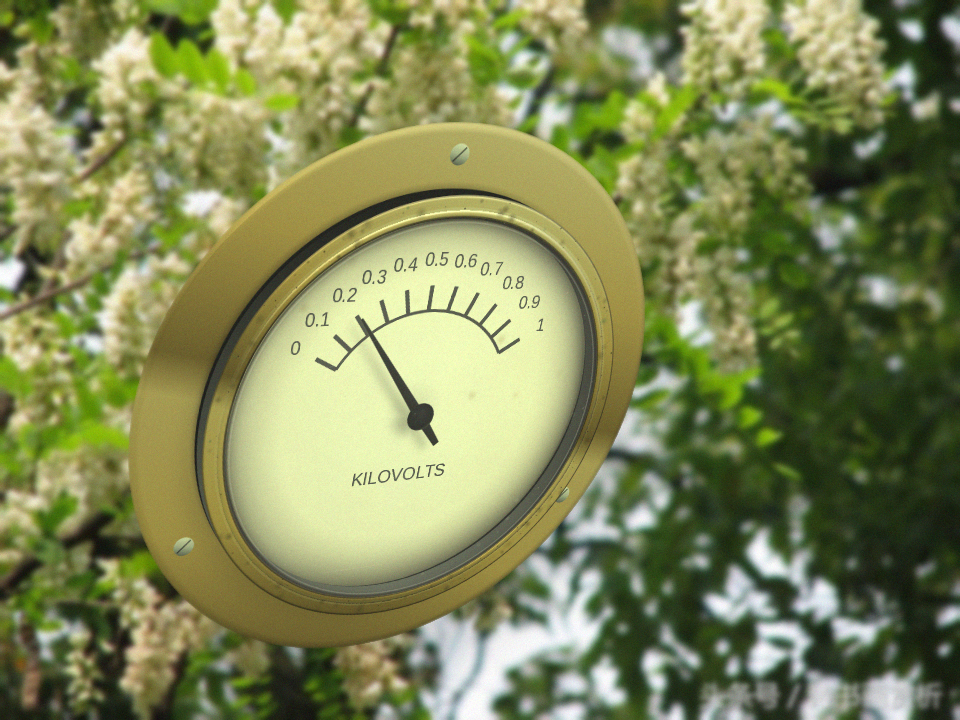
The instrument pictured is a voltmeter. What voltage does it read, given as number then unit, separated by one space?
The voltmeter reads 0.2 kV
